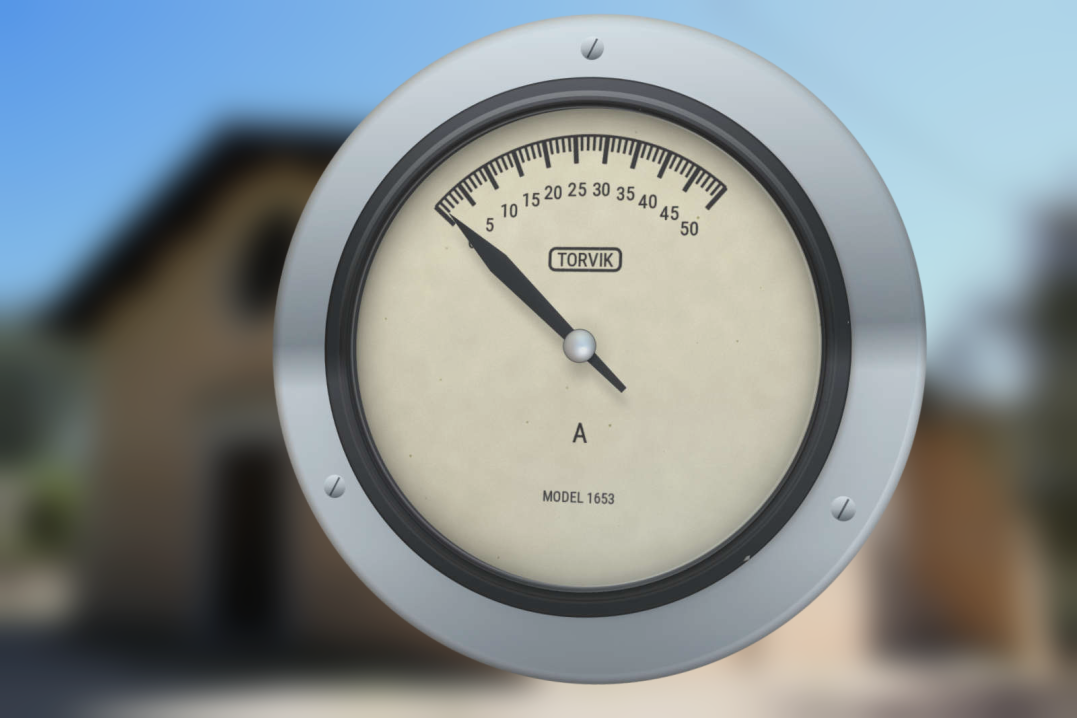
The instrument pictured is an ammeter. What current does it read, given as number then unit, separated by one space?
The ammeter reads 1 A
